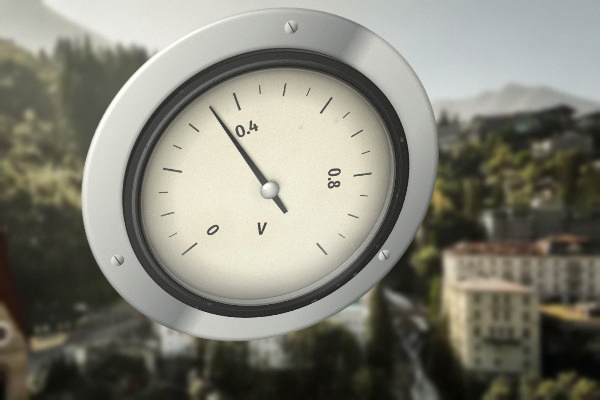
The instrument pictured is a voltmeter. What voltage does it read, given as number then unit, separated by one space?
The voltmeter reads 0.35 V
